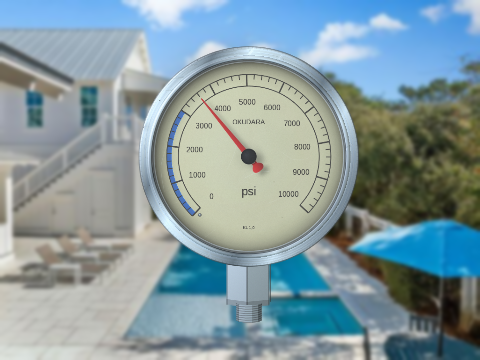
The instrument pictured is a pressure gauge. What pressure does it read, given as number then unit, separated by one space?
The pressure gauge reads 3600 psi
